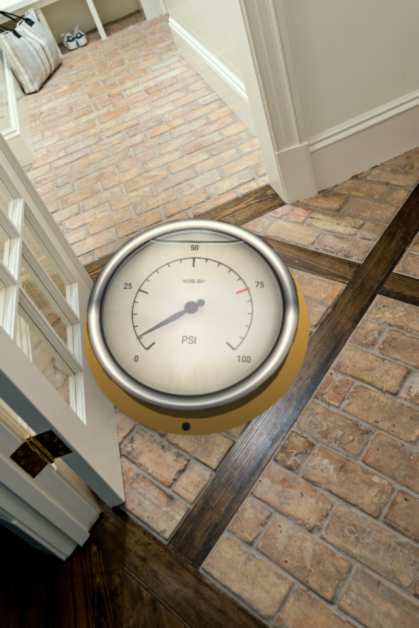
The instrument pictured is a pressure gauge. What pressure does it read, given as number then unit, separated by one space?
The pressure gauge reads 5 psi
